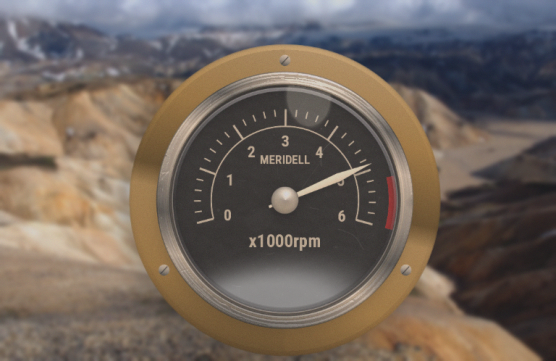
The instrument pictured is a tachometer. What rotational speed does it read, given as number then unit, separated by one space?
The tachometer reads 4900 rpm
